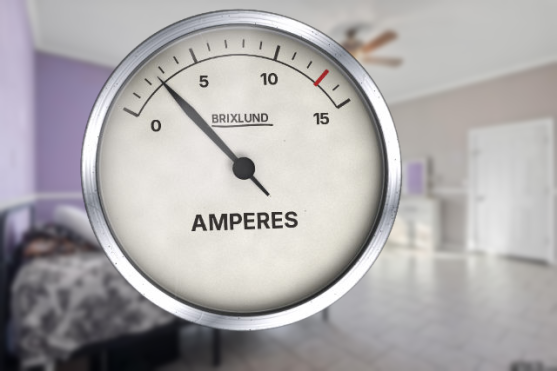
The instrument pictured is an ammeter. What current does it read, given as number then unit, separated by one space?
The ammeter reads 2.5 A
